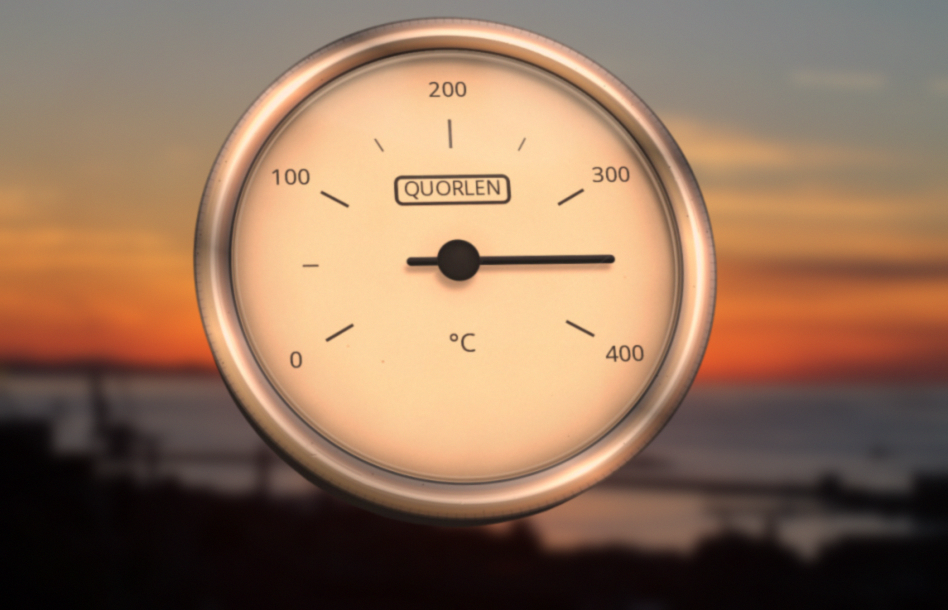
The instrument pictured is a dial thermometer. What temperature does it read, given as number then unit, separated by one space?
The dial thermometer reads 350 °C
